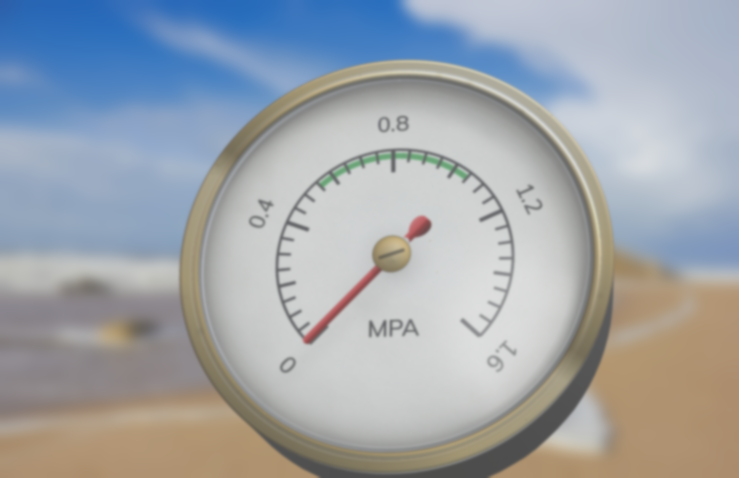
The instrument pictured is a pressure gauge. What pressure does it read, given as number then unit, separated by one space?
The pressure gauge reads 0 MPa
